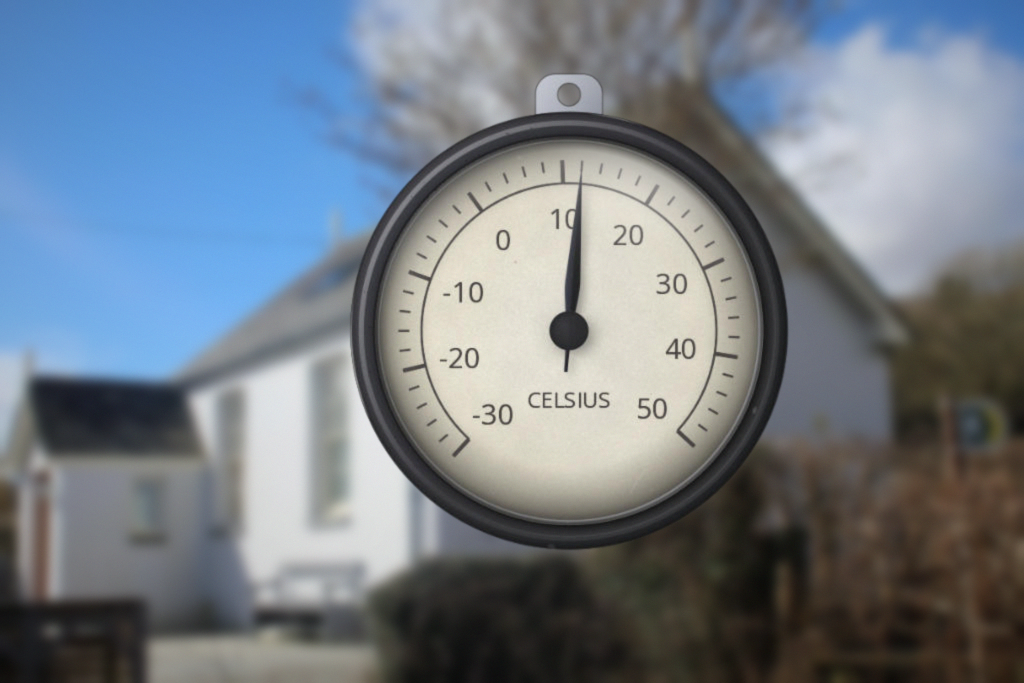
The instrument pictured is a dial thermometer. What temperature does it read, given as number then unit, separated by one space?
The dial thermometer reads 12 °C
